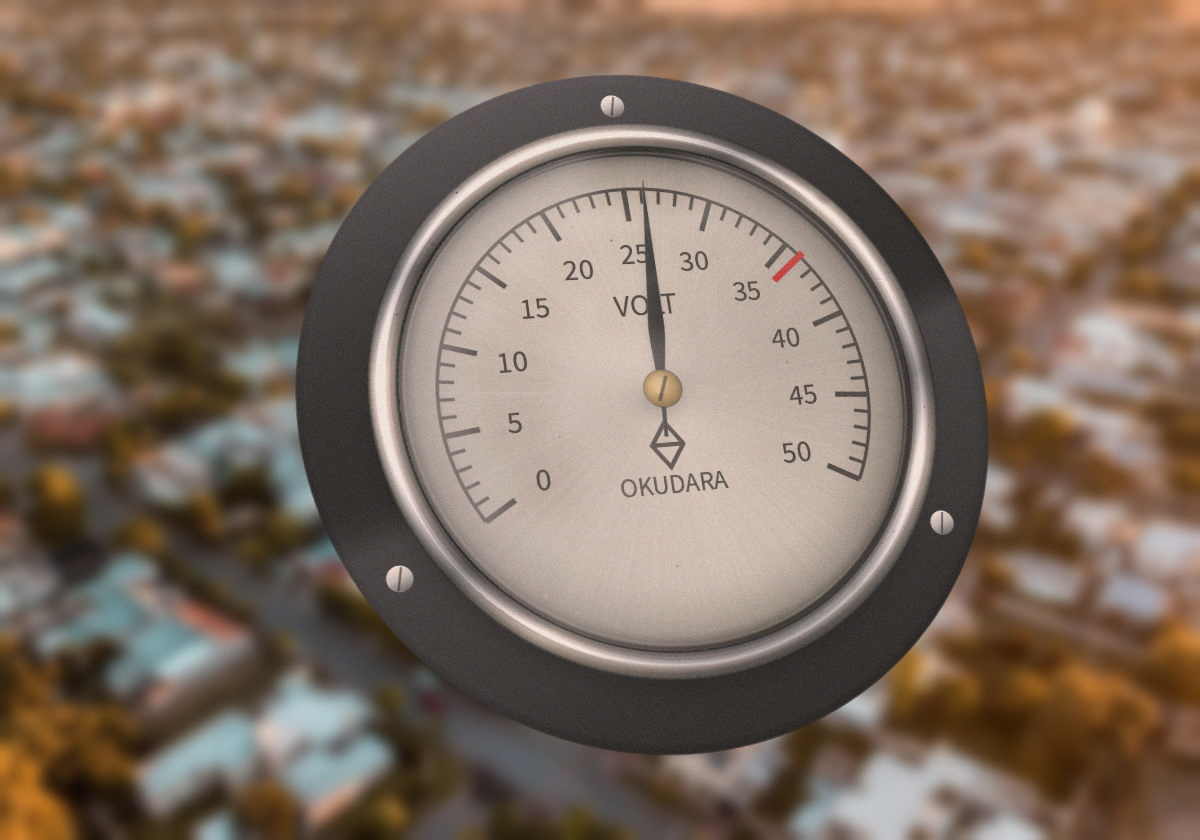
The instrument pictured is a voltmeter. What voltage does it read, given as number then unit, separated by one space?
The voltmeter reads 26 V
